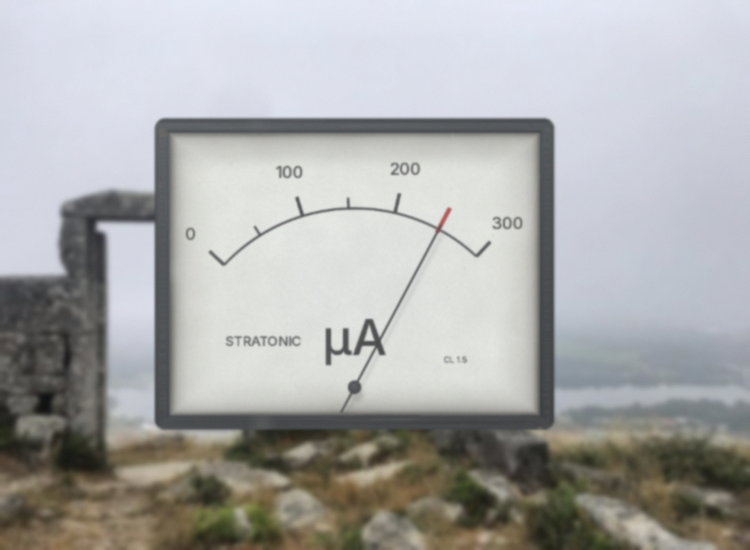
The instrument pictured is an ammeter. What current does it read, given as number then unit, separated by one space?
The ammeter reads 250 µA
